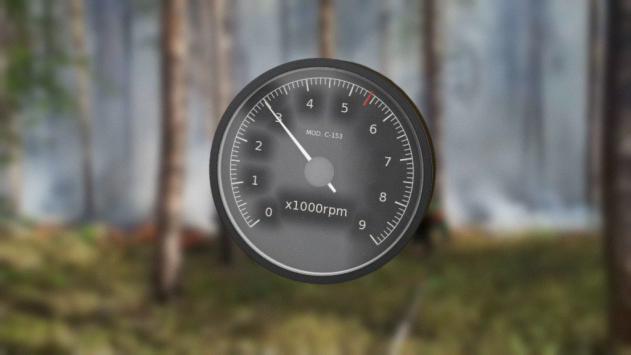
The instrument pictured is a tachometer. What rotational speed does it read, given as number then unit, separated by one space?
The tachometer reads 3000 rpm
